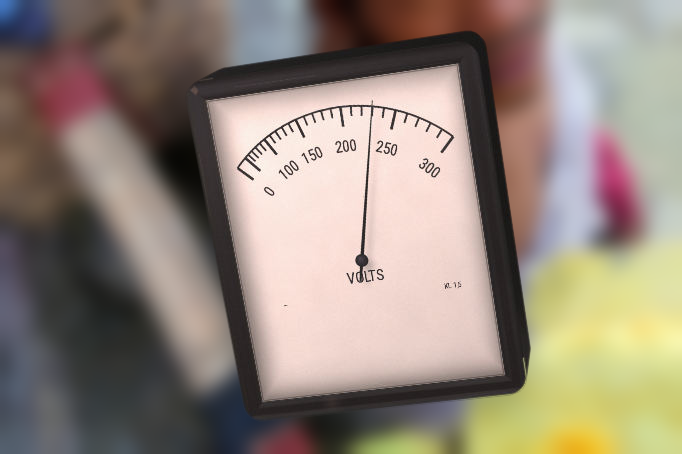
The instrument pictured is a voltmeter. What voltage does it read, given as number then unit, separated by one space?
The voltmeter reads 230 V
